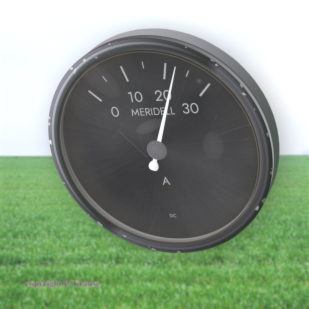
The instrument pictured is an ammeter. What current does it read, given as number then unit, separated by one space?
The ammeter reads 22.5 A
